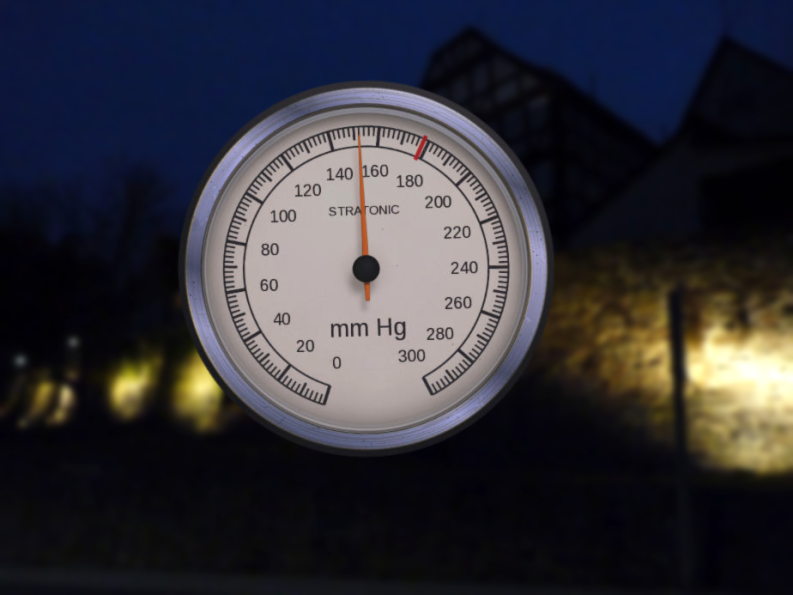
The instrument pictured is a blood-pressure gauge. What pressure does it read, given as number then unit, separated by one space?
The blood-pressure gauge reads 152 mmHg
